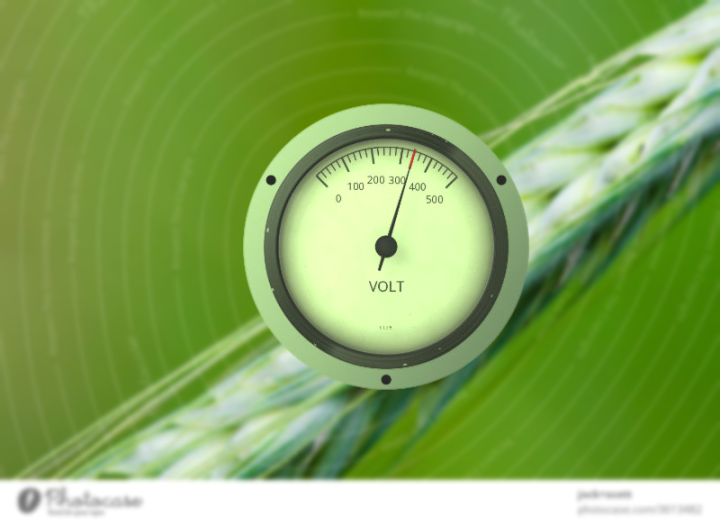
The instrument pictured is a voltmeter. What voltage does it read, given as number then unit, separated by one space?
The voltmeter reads 340 V
